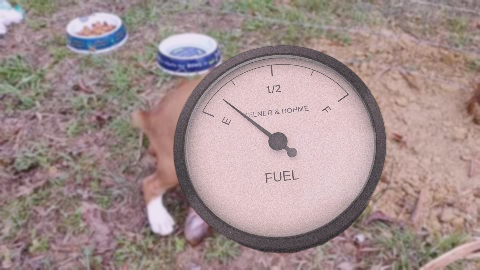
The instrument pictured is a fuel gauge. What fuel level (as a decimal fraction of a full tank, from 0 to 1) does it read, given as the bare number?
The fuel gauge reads 0.125
